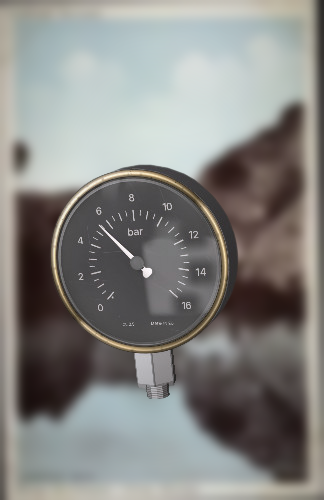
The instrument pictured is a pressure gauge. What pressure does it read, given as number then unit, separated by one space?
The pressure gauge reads 5.5 bar
